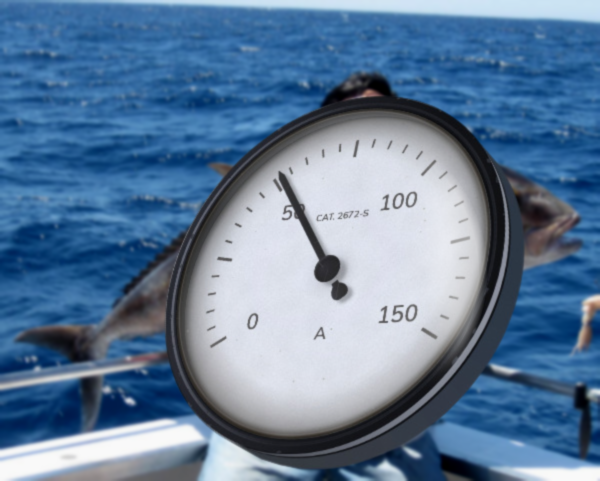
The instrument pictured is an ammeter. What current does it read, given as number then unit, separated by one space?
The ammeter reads 52.5 A
